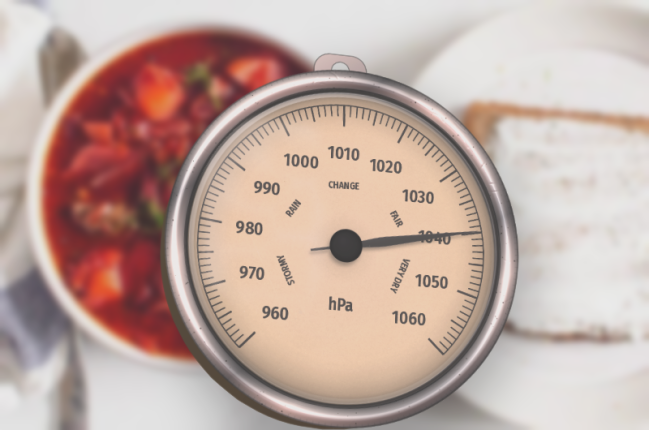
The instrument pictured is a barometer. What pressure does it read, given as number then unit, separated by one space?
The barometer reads 1040 hPa
